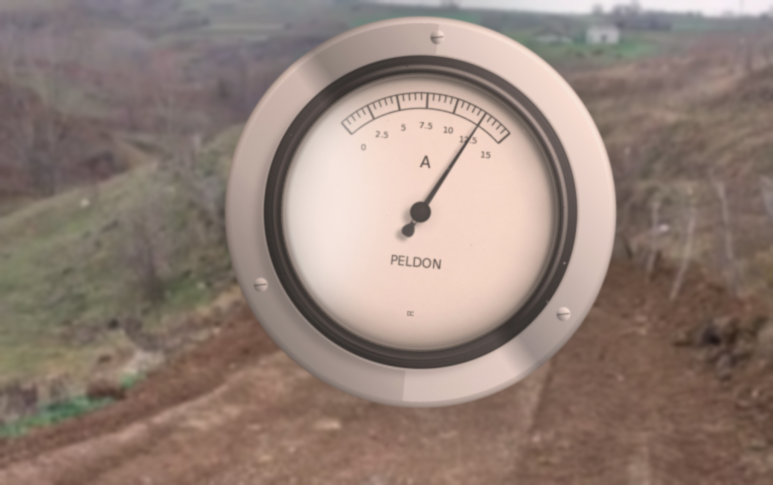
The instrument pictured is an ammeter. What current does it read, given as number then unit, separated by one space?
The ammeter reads 12.5 A
